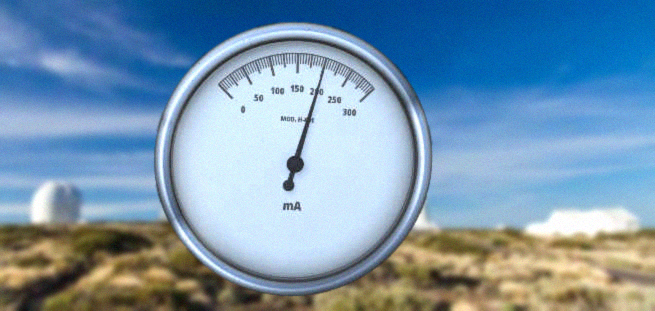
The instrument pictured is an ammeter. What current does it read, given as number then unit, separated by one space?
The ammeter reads 200 mA
